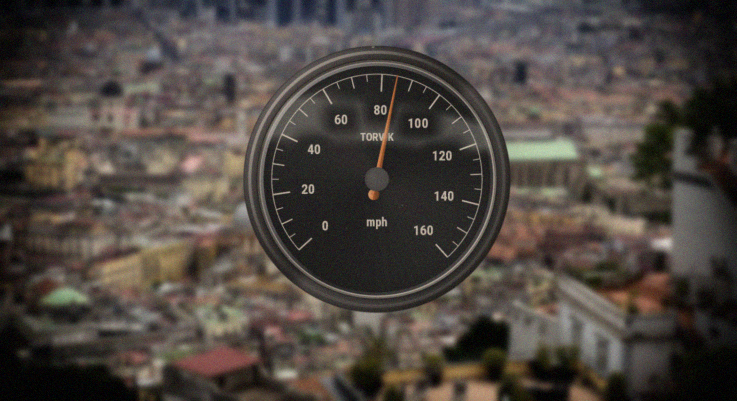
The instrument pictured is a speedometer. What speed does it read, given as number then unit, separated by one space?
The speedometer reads 85 mph
